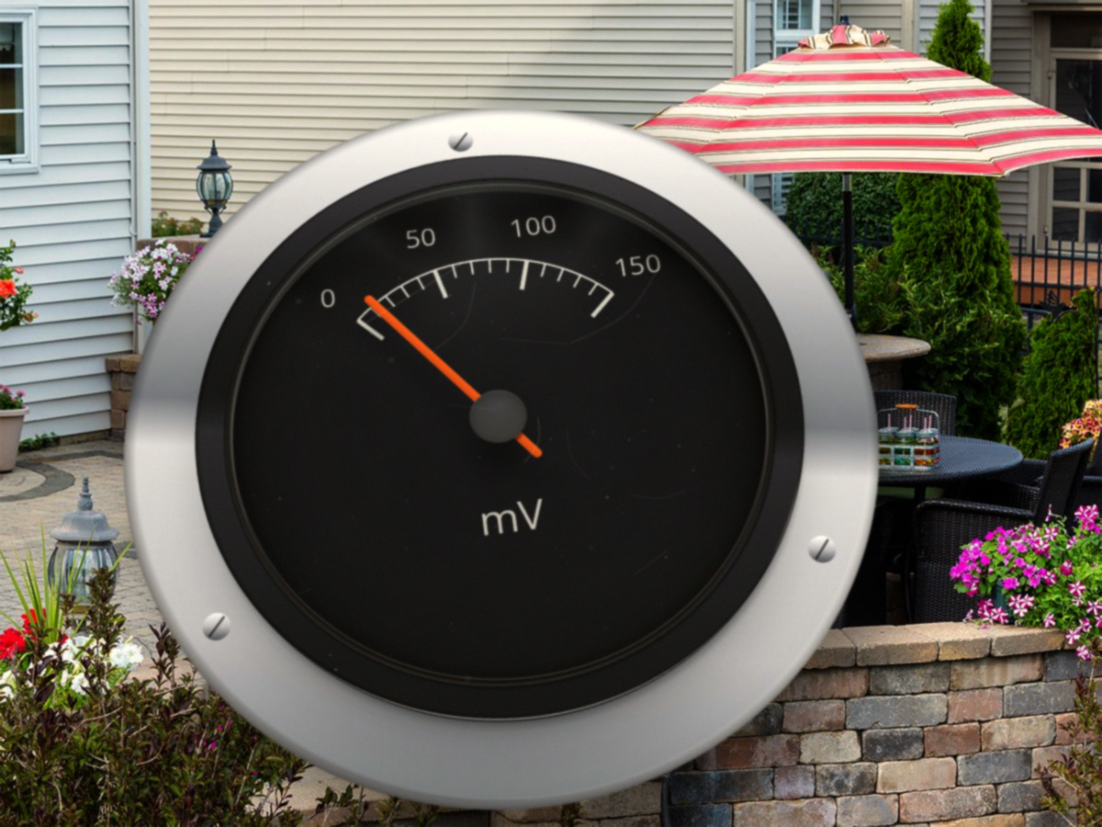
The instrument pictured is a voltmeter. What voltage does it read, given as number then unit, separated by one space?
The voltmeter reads 10 mV
